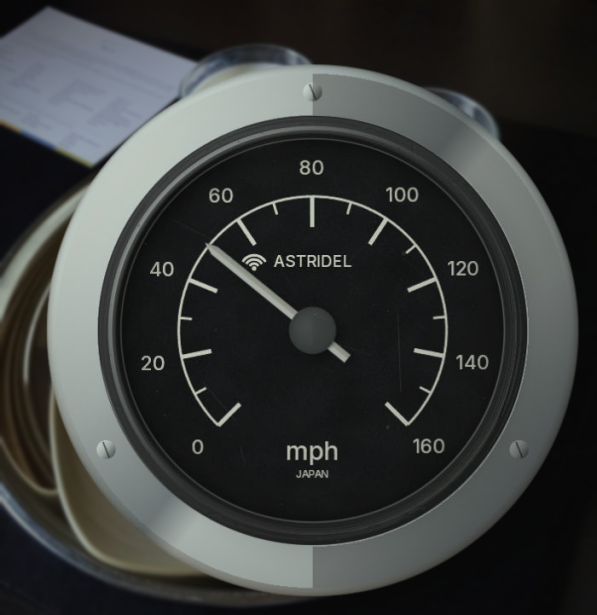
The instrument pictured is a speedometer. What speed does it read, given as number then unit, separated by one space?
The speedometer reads 50 mph
